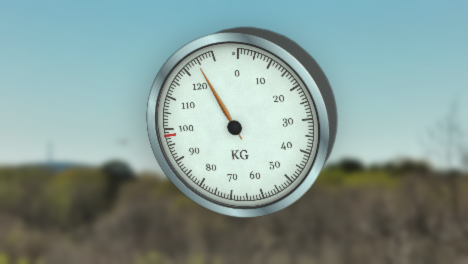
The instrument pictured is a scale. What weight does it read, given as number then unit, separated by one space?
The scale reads 125 kg
